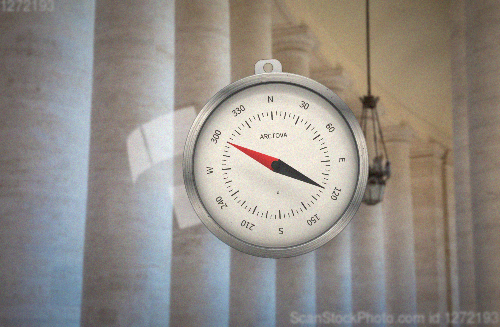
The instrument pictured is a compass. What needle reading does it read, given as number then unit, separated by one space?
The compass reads 300 °
